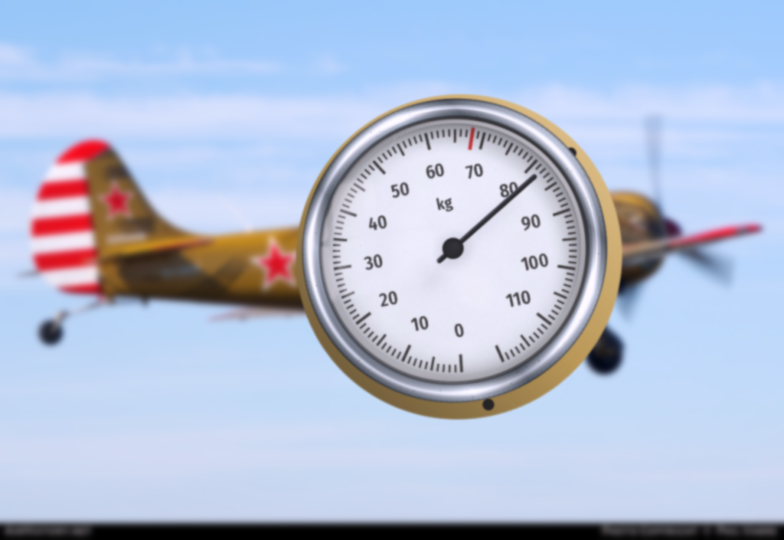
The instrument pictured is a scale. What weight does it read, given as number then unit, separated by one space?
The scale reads 82 kg
